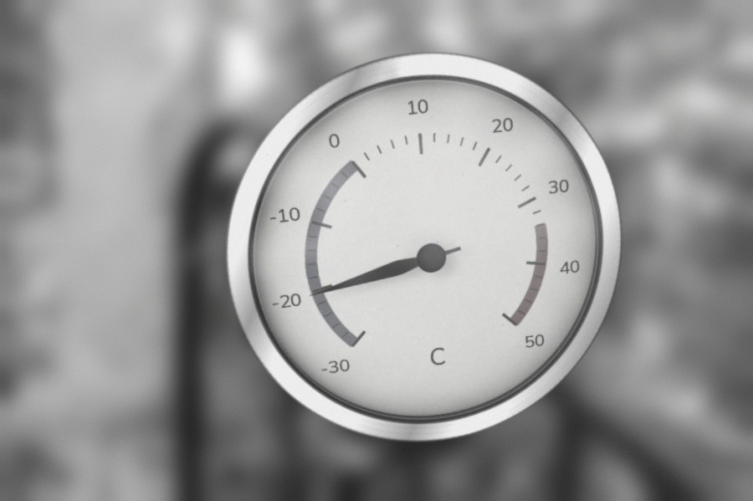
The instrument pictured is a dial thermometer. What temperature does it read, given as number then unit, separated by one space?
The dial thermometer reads -20 °C
